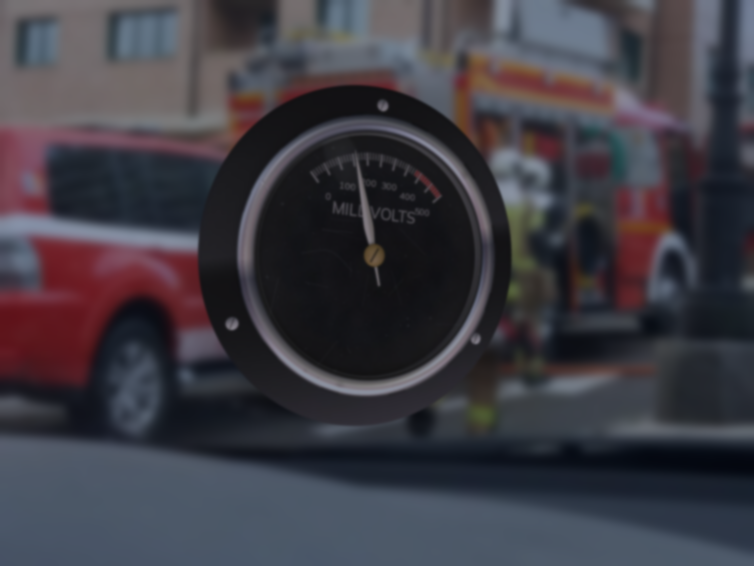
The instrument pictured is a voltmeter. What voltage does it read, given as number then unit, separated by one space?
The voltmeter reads 150 mV
